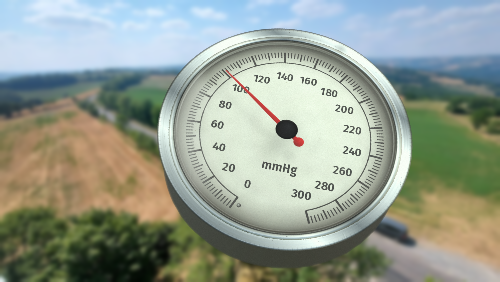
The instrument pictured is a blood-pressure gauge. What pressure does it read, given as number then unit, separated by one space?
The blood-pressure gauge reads 100 mmHg
